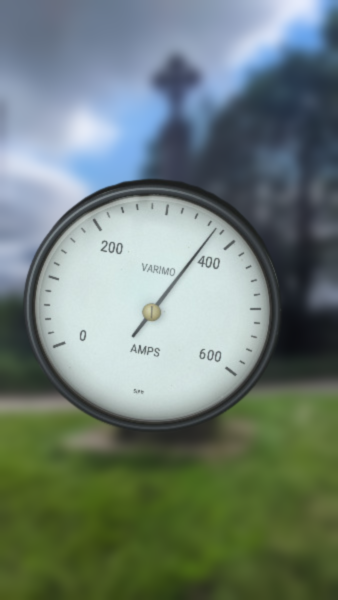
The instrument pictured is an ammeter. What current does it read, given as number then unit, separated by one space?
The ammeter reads 370 A
